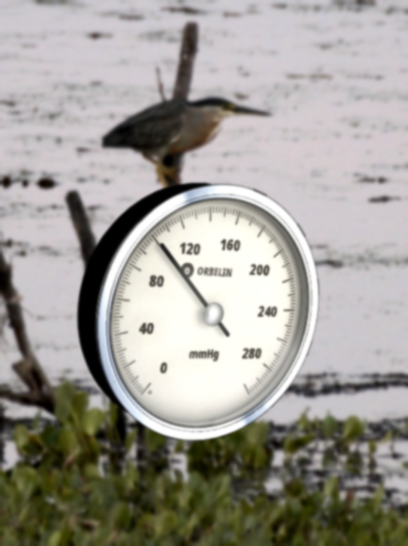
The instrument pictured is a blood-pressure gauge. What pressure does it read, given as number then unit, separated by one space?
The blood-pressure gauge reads 100 mmHg
